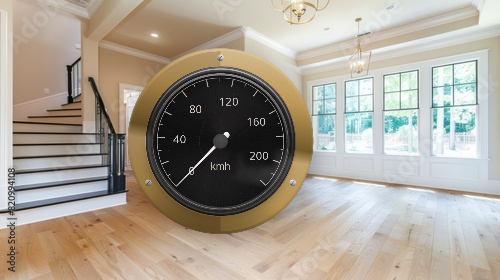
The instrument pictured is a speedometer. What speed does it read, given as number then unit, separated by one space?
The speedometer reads 0 km/h
